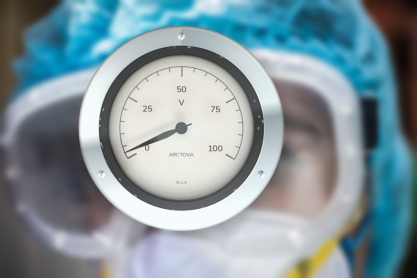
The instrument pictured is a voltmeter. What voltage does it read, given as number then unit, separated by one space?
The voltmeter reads 2.5 V
